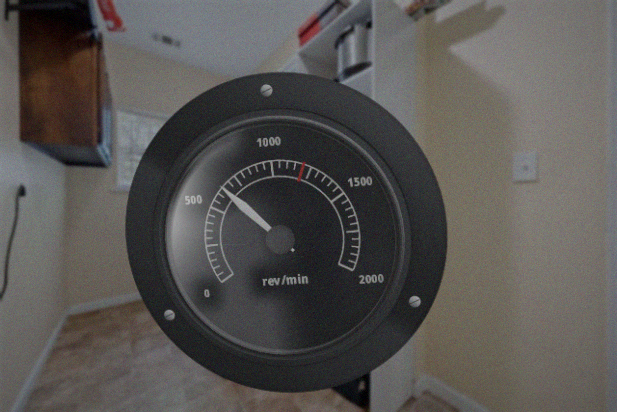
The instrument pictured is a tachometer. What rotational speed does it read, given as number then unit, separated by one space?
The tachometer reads 650 rpm
